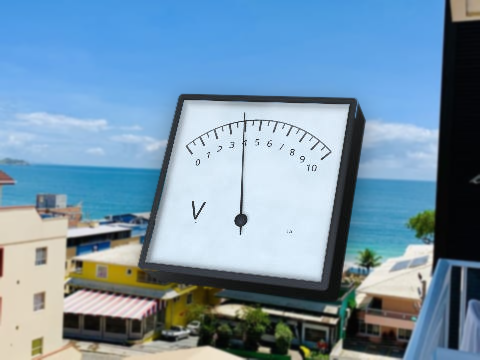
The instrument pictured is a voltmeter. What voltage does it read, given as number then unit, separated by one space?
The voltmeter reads 4 V
